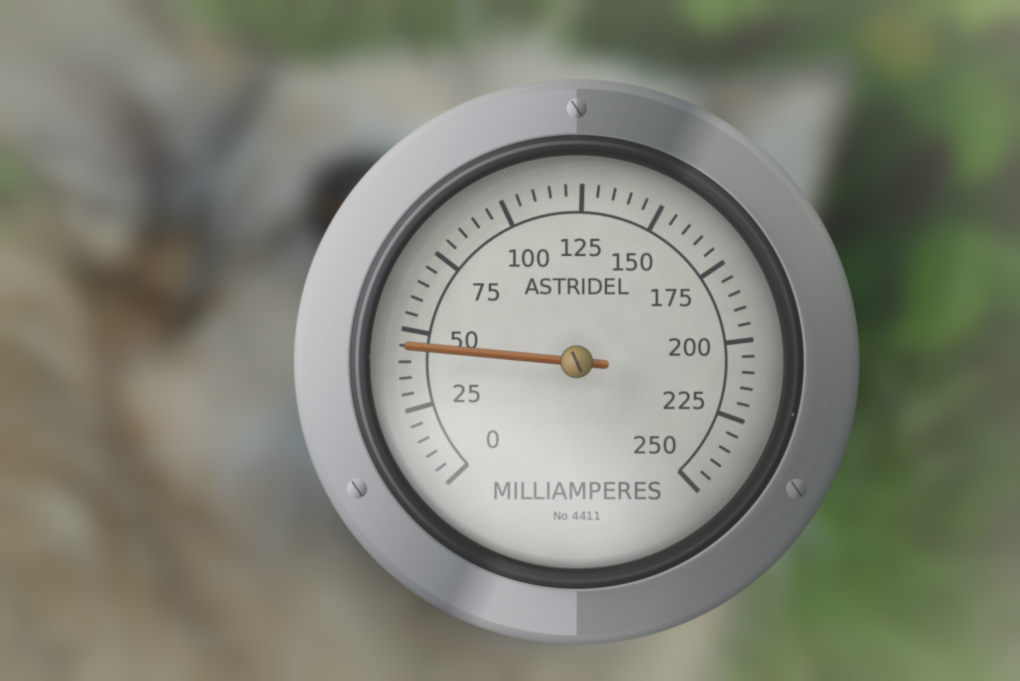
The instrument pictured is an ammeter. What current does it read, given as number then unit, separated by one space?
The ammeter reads 45 mA
